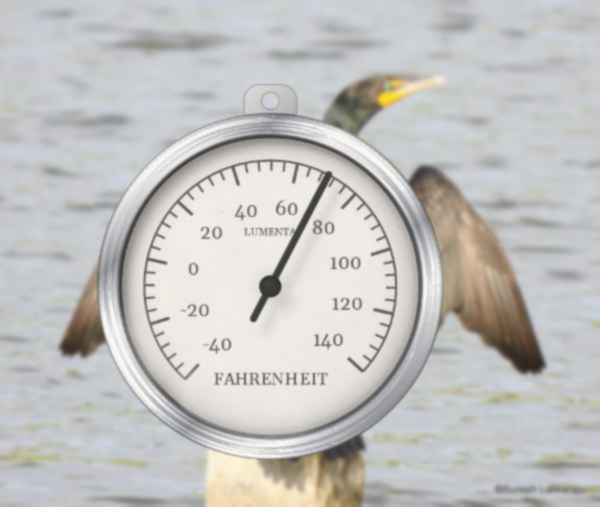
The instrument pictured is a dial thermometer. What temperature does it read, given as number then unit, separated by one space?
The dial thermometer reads 70 °F
